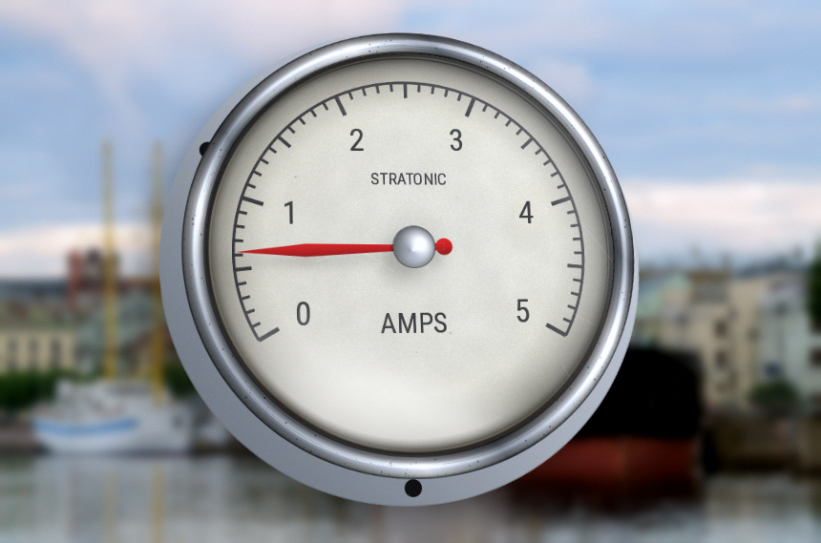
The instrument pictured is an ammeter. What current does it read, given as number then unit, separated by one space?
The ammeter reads 0.6 A
